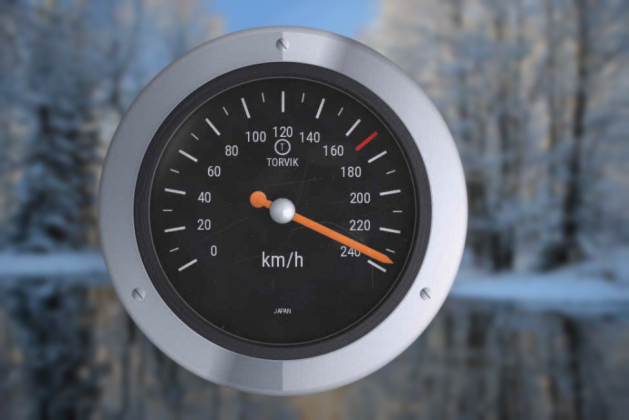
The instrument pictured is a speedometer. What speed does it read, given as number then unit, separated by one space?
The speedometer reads 235 km/h
